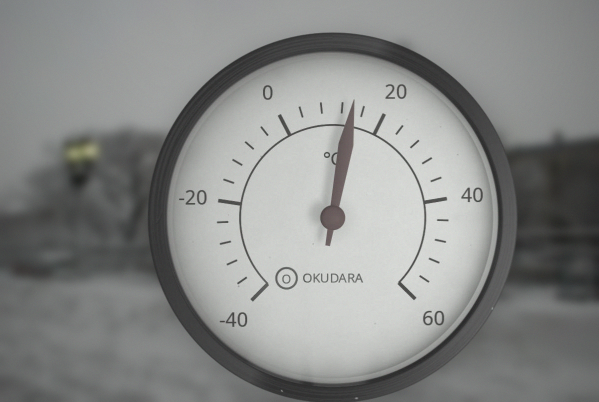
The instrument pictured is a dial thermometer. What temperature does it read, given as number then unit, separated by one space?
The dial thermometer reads 14 °C
